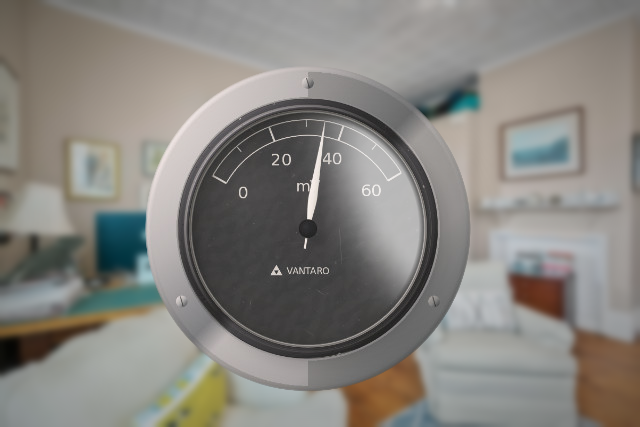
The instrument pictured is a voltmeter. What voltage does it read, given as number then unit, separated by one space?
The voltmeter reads 35 mV
